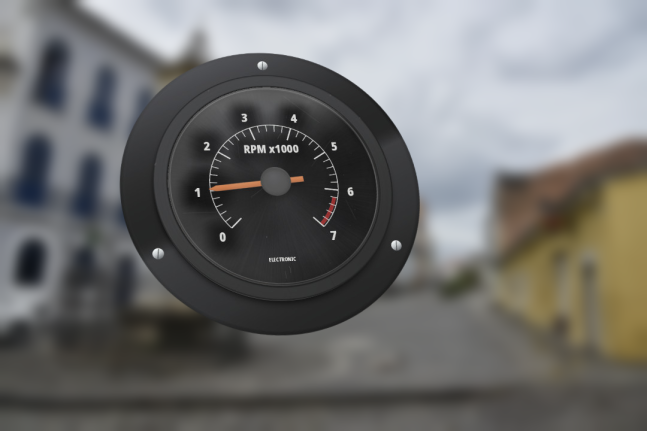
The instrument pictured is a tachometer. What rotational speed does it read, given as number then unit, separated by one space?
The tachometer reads 1000 rpm
